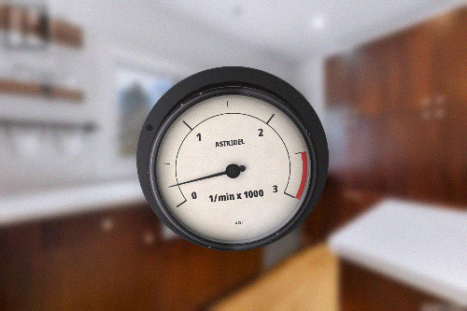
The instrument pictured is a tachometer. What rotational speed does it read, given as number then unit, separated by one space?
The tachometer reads 250 rpm
